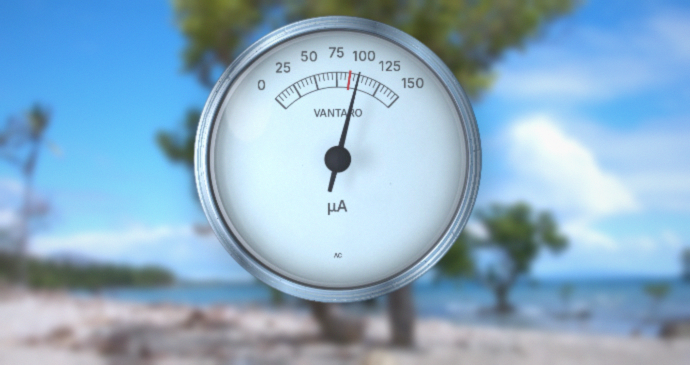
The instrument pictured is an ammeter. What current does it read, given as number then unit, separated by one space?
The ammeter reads 100 µA
